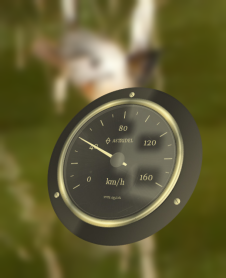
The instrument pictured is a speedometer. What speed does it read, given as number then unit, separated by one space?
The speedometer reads 40 km/h
